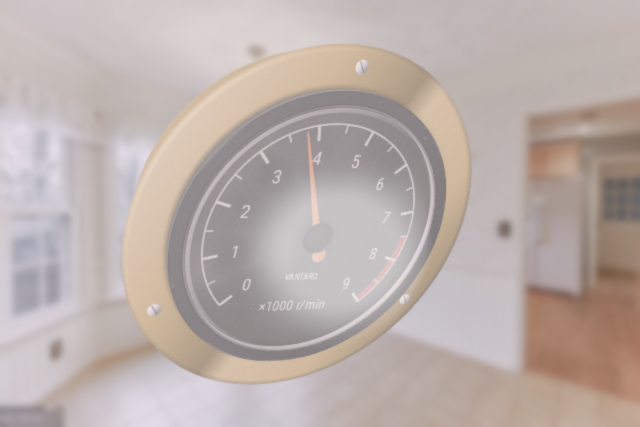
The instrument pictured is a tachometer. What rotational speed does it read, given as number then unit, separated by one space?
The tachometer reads 3750 rpm
